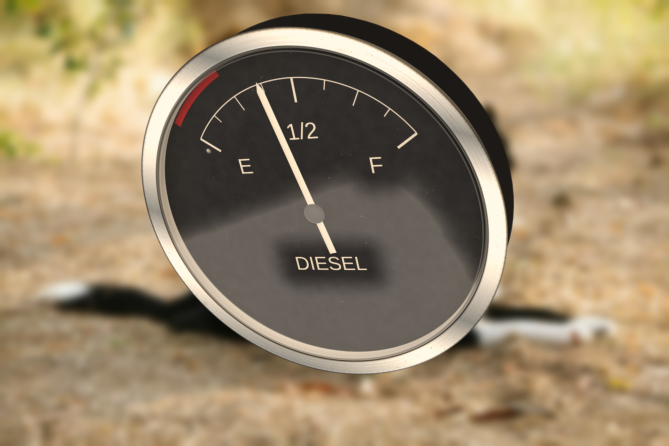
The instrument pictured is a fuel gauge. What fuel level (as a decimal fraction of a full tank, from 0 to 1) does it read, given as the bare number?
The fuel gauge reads 0.375
